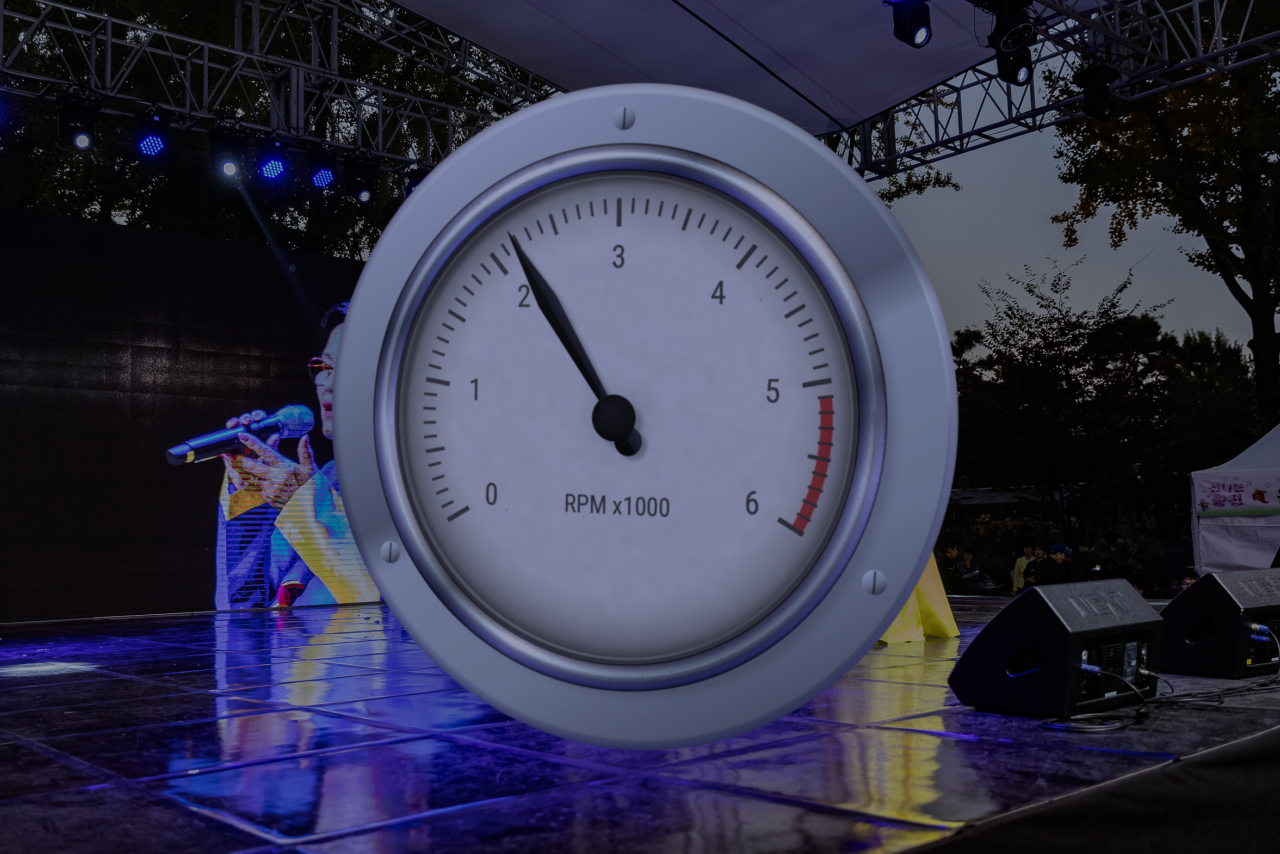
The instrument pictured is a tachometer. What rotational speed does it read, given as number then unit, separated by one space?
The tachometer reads 2200 rpm
